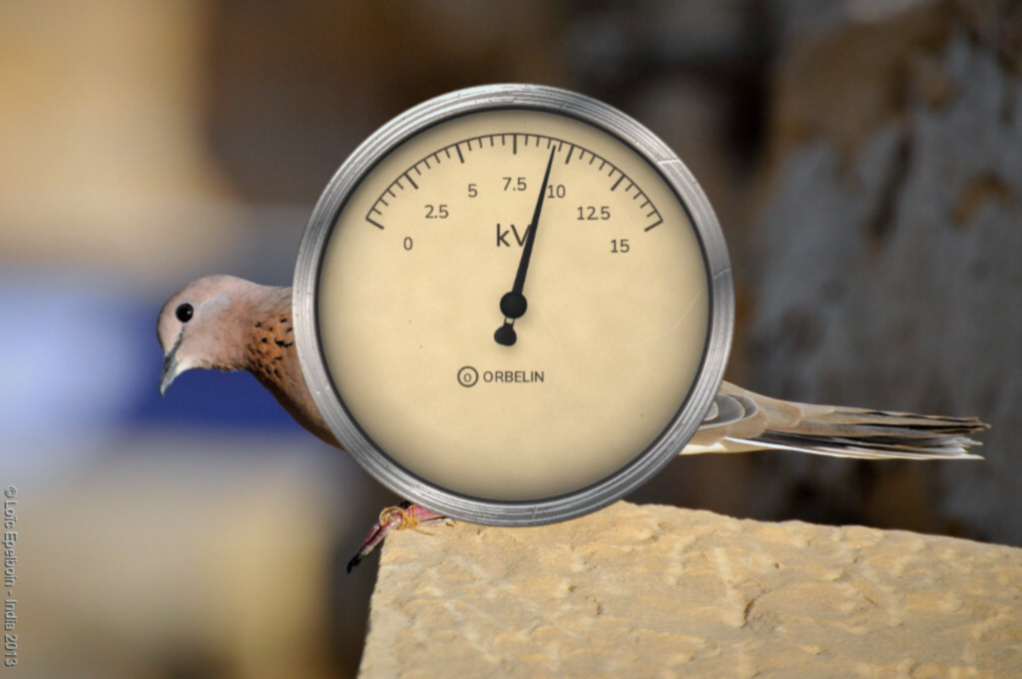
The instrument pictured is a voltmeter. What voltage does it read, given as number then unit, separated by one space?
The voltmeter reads 9.25 kV
